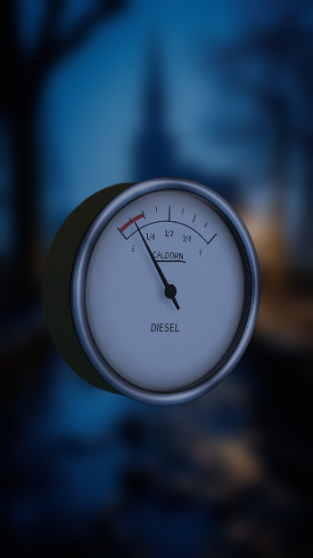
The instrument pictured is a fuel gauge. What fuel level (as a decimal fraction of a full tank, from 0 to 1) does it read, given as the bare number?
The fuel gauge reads 0.125
